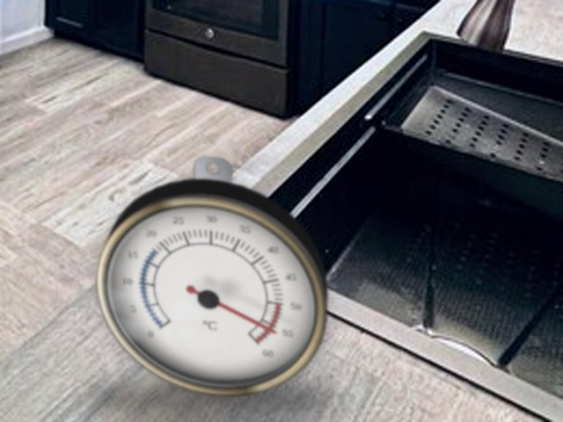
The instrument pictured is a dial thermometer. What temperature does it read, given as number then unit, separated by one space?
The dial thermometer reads 55 °C
